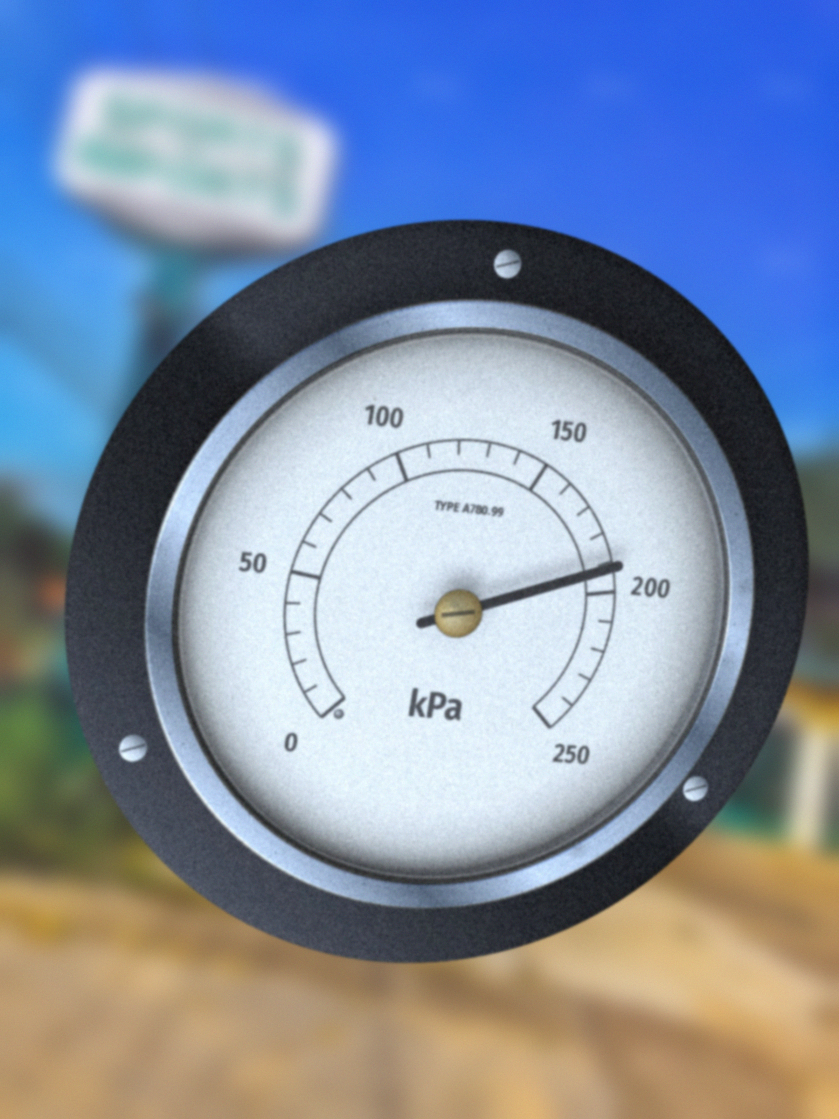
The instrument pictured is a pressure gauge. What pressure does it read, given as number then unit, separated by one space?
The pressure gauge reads 190 kPa
